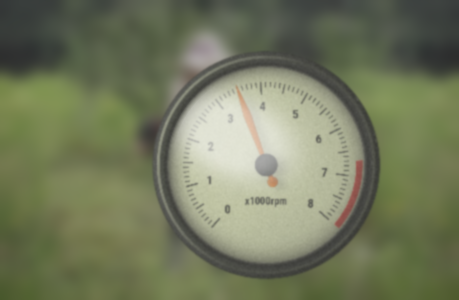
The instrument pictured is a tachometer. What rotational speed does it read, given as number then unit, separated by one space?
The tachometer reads 3500 rpm
